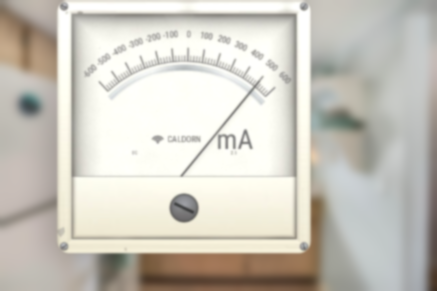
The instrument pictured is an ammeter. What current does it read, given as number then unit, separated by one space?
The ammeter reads 500 mA
